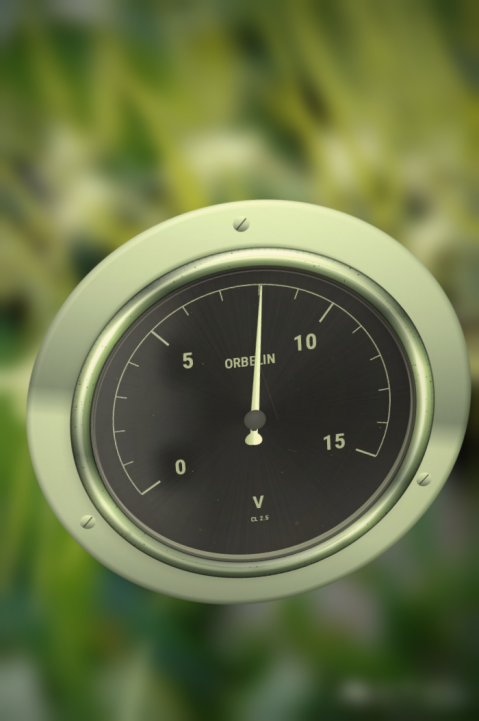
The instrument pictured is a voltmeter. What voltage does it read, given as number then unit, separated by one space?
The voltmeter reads 8 V
